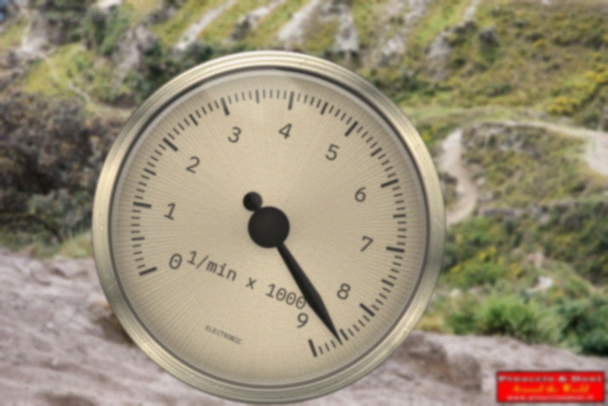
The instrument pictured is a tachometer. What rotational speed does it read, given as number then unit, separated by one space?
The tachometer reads 8600 rpm
